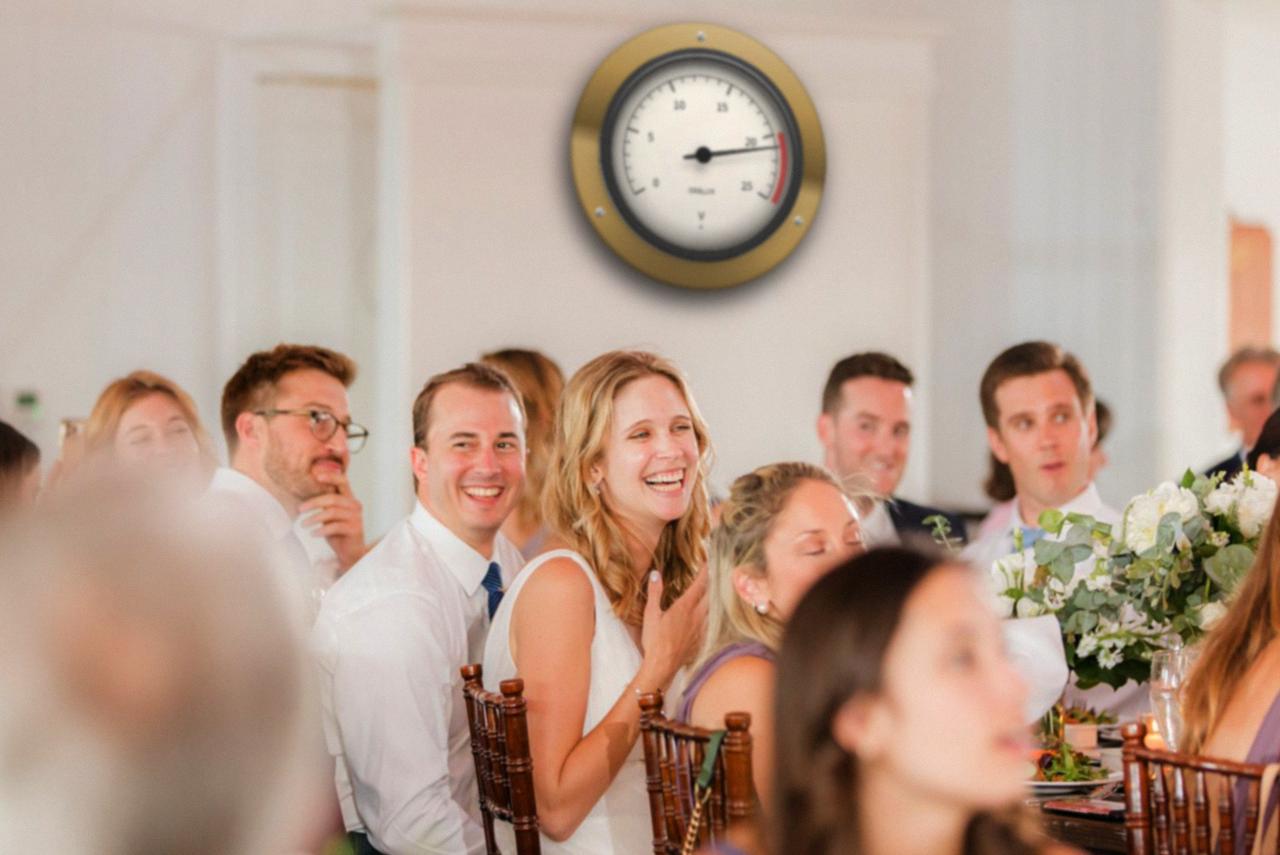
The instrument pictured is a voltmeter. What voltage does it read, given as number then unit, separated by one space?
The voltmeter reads 21 V
